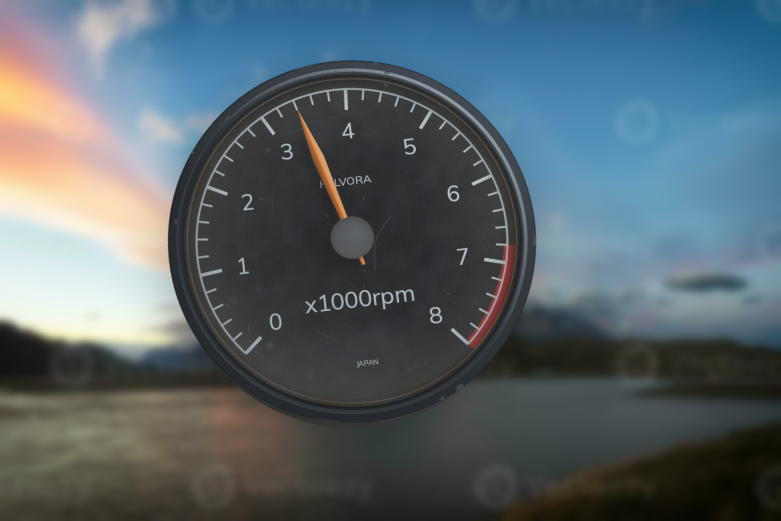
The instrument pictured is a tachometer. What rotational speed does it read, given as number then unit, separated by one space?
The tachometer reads 3400 rpm
